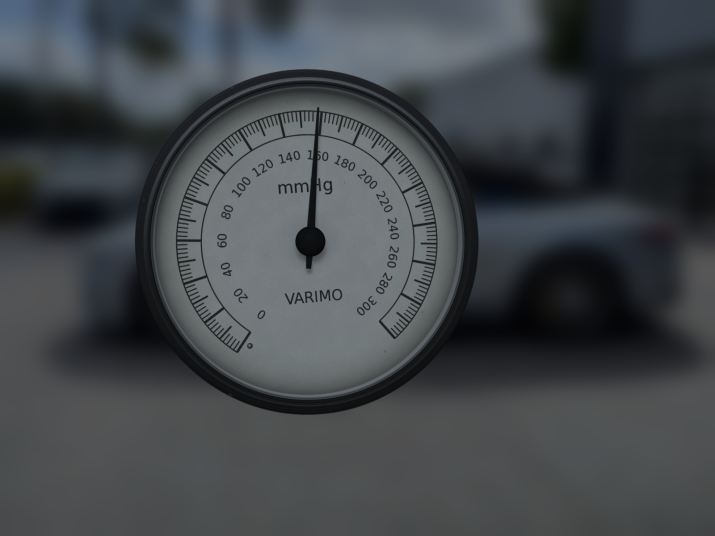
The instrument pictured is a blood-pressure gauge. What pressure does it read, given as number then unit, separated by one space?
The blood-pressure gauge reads 158 mmHg
